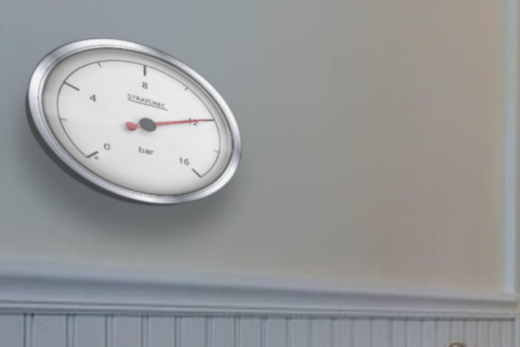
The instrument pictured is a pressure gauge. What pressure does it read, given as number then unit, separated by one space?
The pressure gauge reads 12 bar
